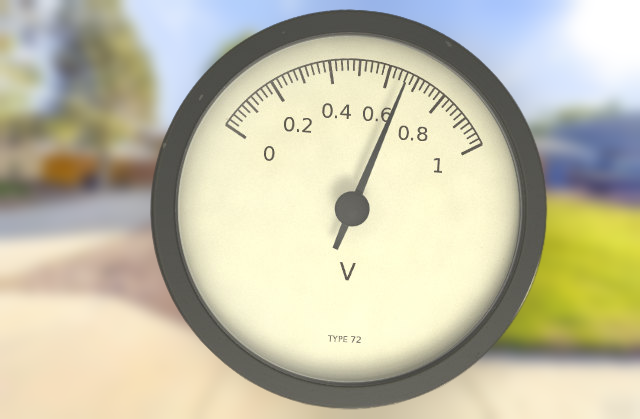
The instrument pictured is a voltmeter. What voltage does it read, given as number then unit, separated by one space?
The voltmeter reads 0.66 V
